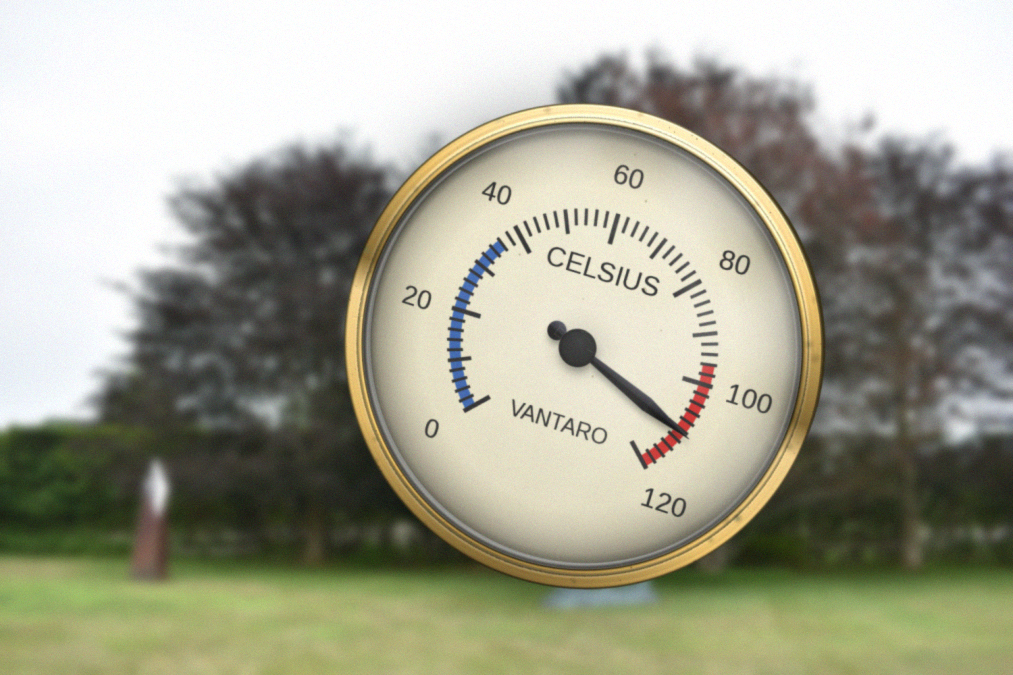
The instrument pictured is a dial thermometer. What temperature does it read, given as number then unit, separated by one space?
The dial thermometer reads 110 °C
